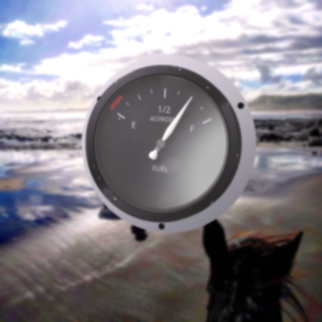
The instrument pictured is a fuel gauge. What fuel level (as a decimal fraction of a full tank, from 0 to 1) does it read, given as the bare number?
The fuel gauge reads 0.75
